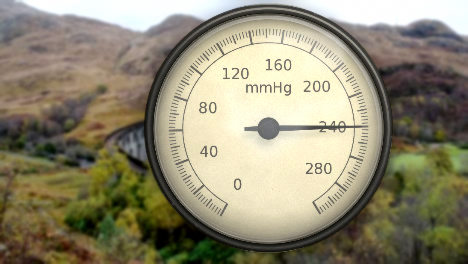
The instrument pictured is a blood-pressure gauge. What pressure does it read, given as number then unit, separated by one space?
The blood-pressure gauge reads 240 mmHg
